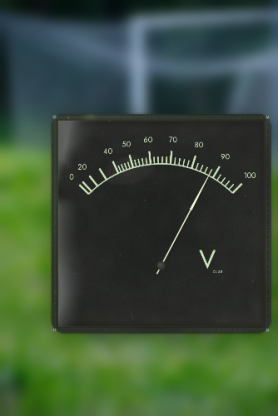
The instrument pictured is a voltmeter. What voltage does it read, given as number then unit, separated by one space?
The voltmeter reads 88 V
